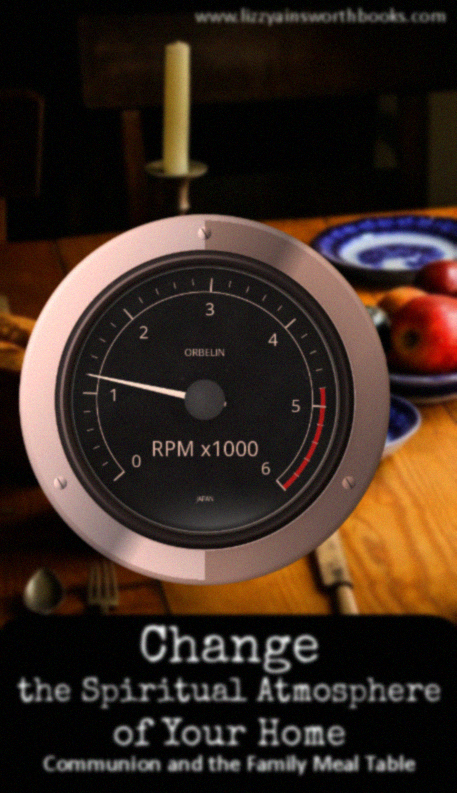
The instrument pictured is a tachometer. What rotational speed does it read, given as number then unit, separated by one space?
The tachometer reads 1200 rpm
